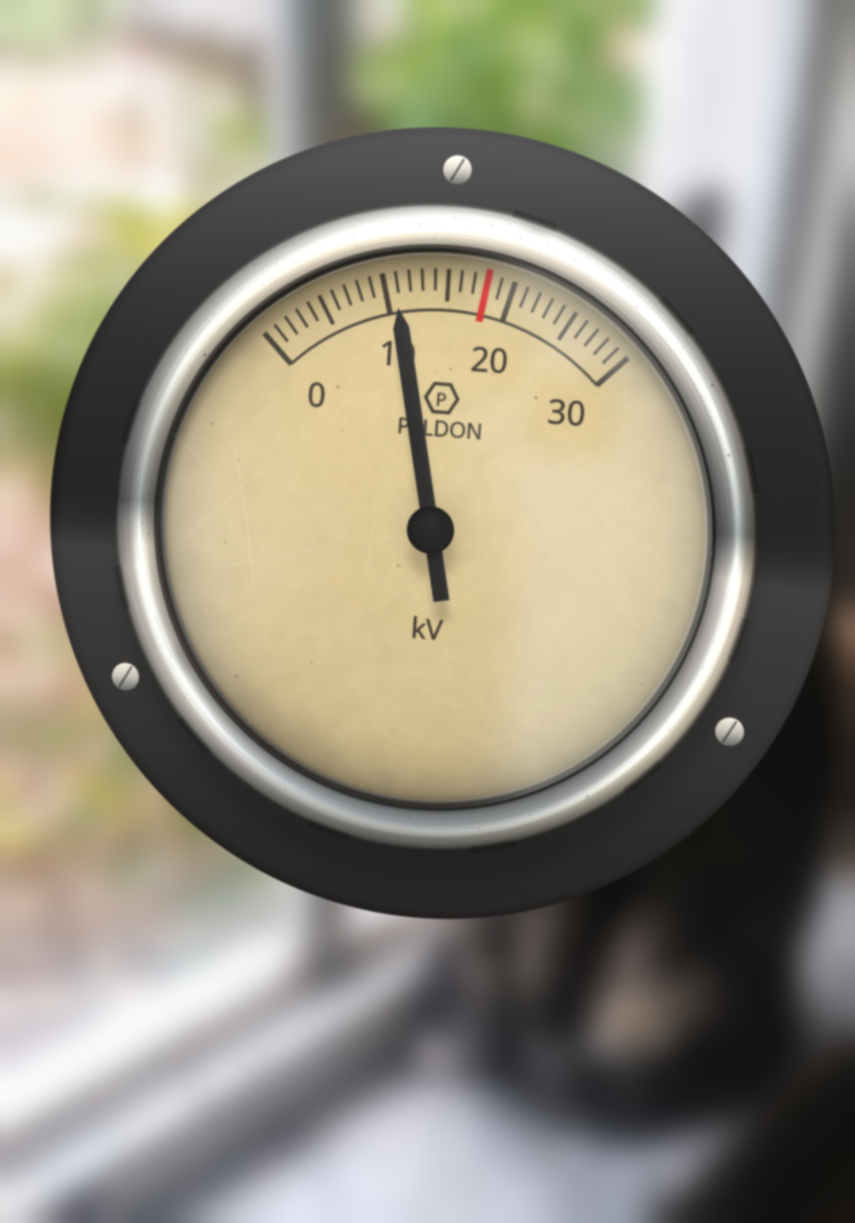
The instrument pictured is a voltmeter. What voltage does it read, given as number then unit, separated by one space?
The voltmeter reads 11 kV
